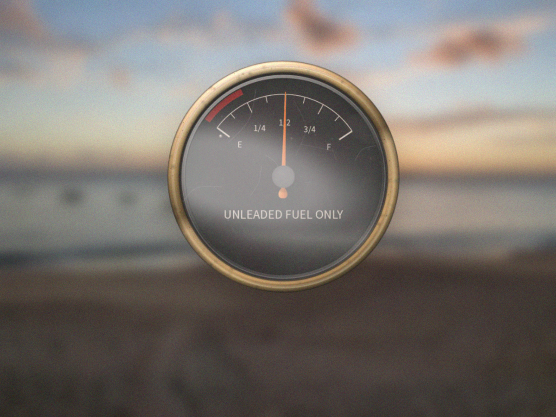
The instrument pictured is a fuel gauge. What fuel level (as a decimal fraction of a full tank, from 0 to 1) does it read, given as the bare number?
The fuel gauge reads 0.5
